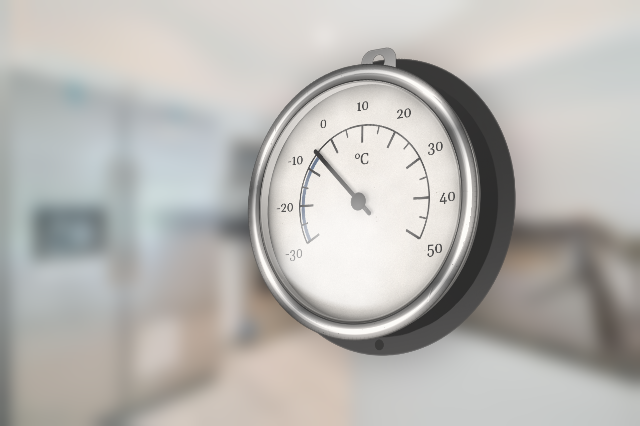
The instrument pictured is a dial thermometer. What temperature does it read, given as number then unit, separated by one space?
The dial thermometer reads -5 °C
